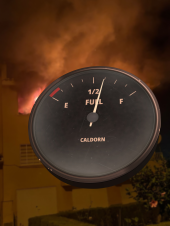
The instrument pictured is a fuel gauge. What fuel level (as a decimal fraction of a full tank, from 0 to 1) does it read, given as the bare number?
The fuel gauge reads 0.625
